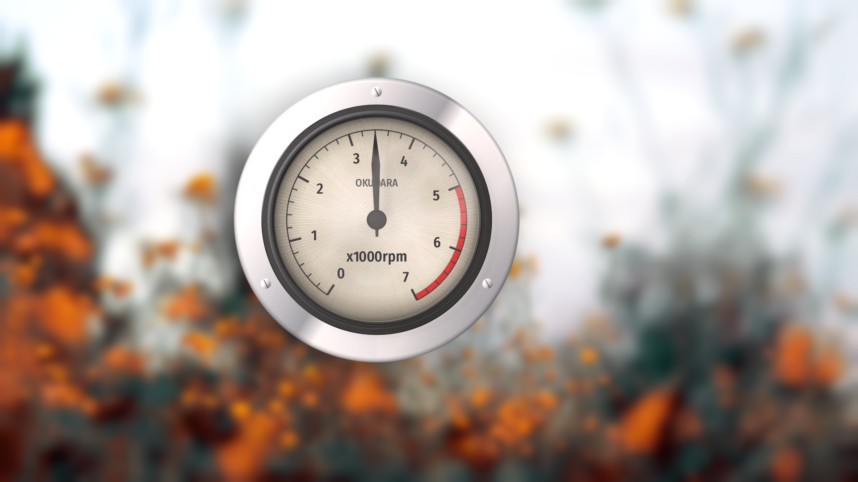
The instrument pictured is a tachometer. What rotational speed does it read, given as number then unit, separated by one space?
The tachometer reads 3400 rpm
